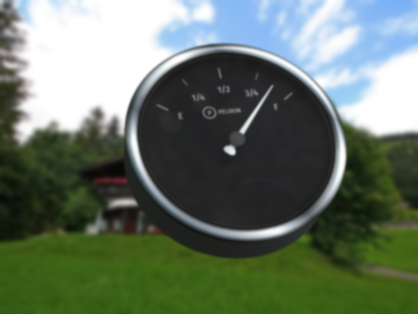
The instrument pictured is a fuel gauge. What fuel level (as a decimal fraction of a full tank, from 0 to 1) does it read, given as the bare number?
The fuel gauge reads 0.875
